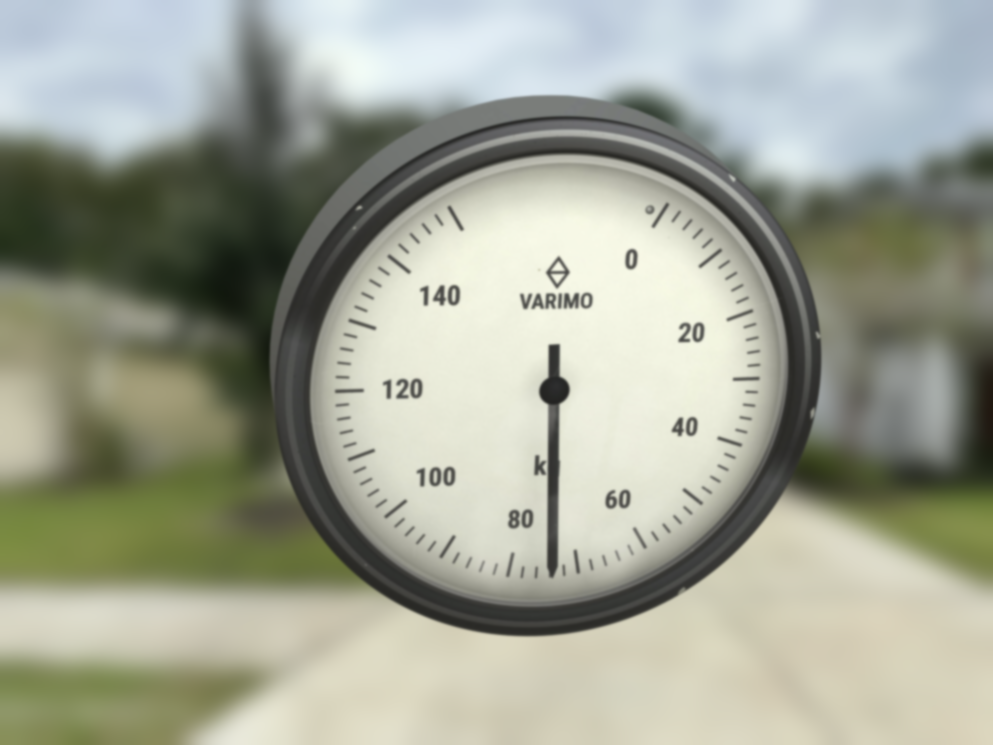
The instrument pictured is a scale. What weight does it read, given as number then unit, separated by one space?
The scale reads 74 kg
